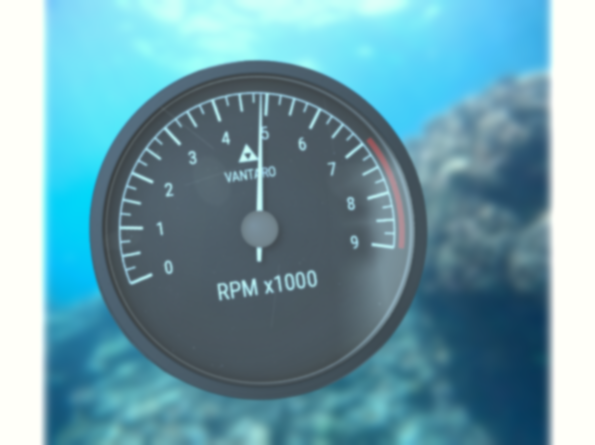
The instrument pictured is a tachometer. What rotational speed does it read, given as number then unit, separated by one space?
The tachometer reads 4875 rpm
